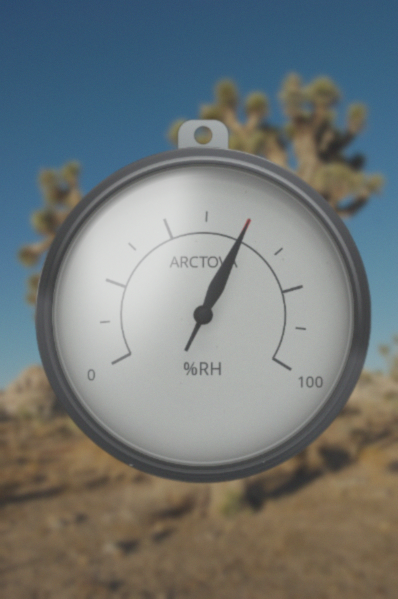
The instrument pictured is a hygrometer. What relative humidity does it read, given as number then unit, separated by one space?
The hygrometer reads 60 %
